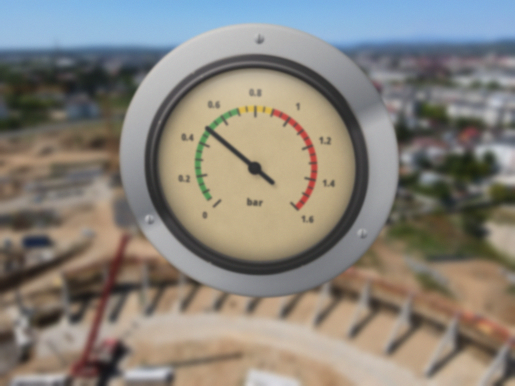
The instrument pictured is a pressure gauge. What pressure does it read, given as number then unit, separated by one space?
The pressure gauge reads 0.5 bar
